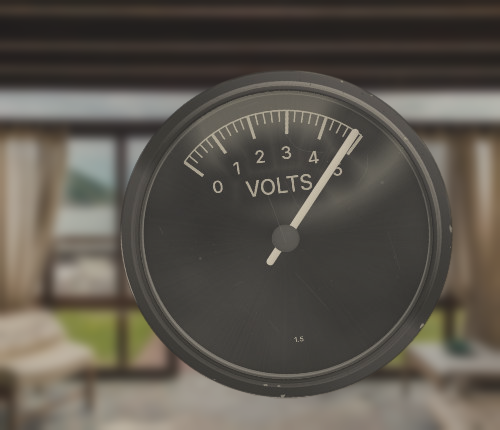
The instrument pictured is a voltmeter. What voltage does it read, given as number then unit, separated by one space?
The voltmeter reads 4.8 V
